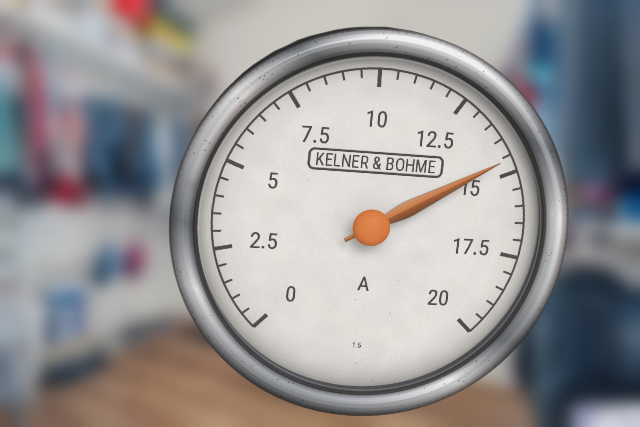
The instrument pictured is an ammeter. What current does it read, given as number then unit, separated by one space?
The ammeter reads 14.5 A
